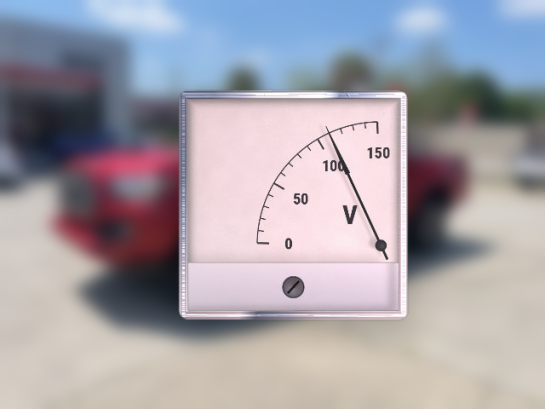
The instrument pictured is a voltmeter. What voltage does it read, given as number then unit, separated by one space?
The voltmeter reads 110 V
